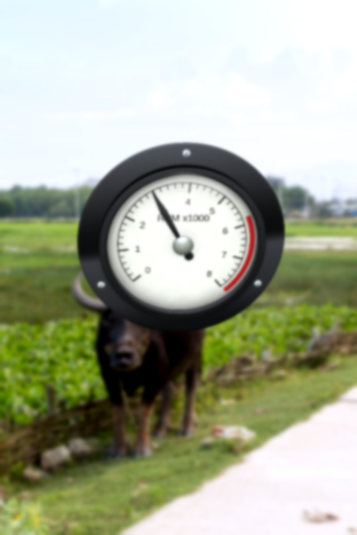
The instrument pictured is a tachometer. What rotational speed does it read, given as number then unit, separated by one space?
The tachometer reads 3000 rpm
